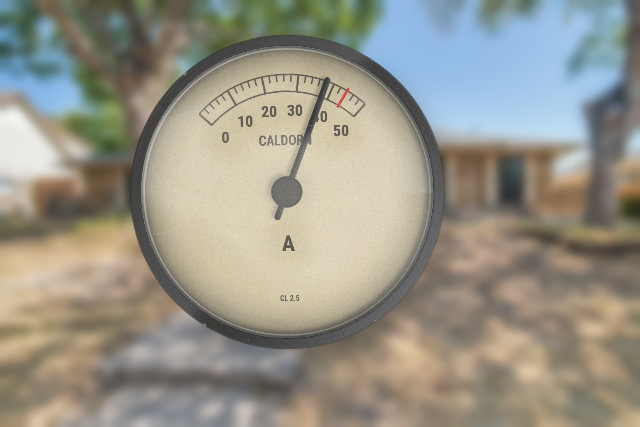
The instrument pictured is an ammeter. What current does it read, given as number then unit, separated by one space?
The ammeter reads 38 A
